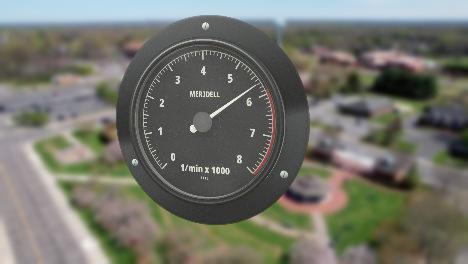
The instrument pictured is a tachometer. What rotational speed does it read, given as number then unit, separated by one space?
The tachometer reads 5700 rpm
